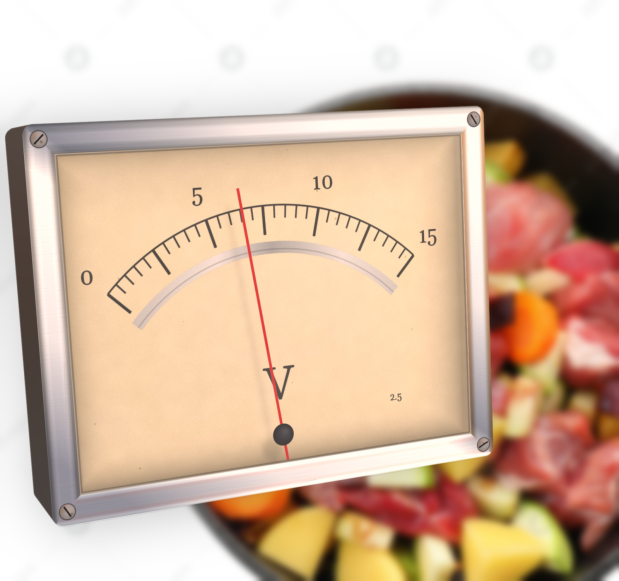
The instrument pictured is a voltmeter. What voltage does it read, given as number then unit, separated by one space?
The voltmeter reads 6.5 V
